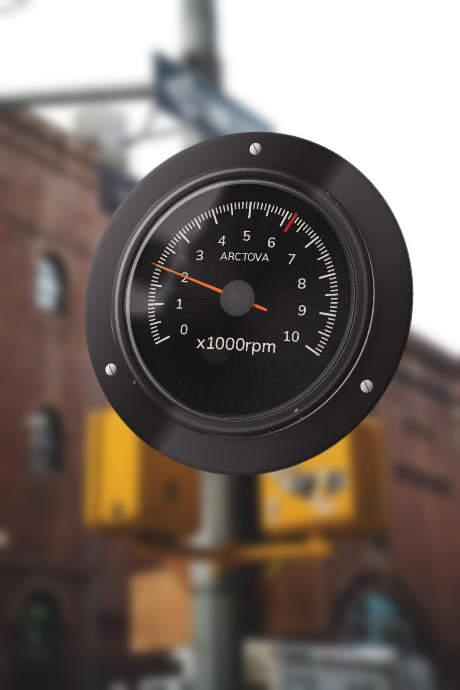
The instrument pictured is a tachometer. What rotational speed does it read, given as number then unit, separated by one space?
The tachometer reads 2000 rpm
